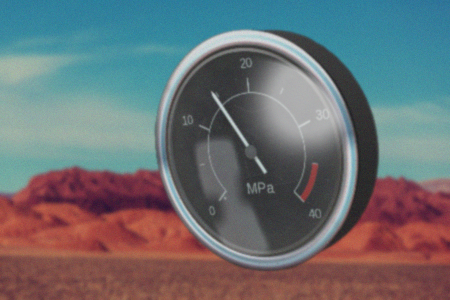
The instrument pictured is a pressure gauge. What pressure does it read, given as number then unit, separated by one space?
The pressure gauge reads 15 MPa
